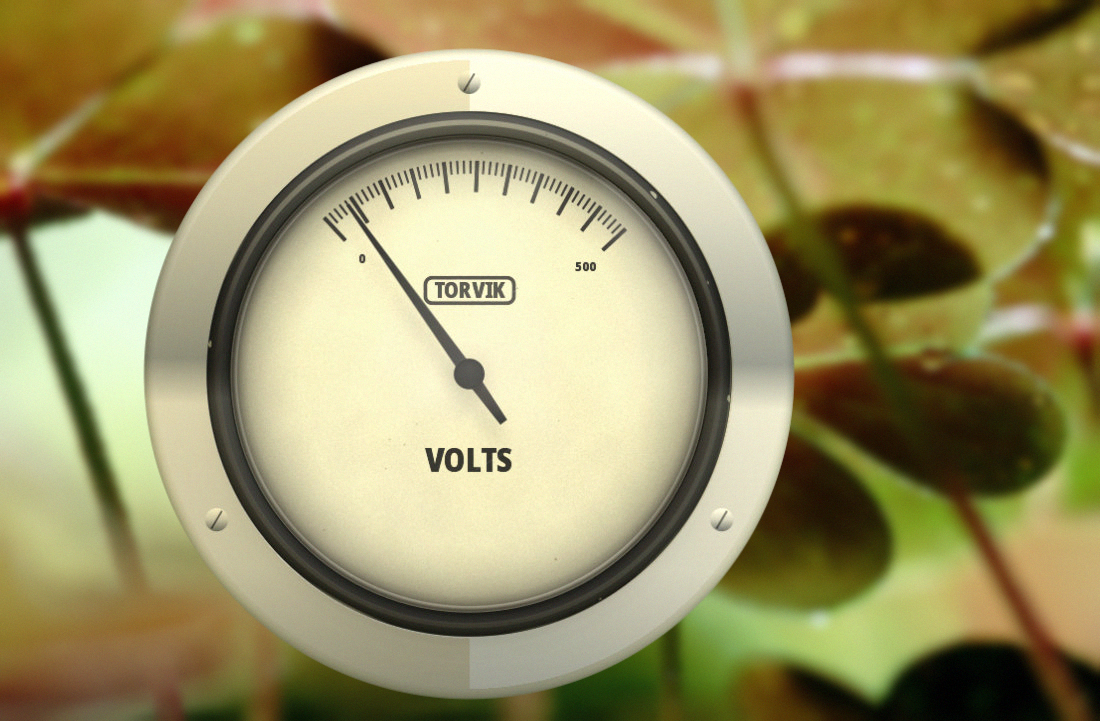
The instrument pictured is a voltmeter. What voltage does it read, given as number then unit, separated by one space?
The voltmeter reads 40 V
